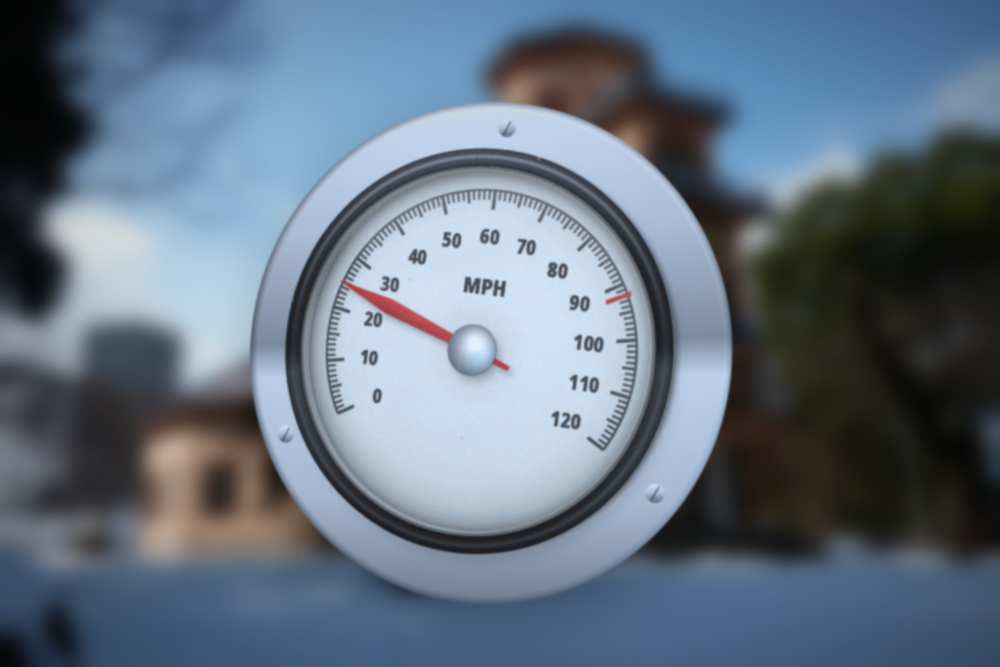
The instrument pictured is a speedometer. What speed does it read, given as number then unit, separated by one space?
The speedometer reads 25 mph
